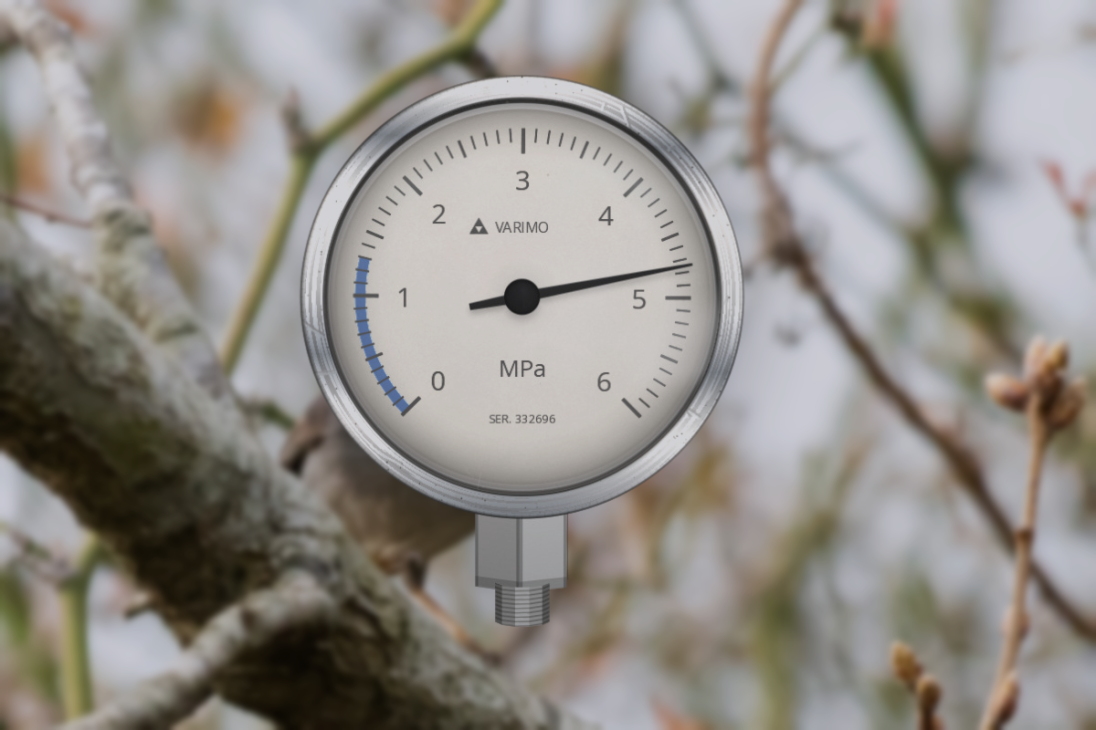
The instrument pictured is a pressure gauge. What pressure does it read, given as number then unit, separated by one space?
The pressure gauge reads 4.75 MPa
